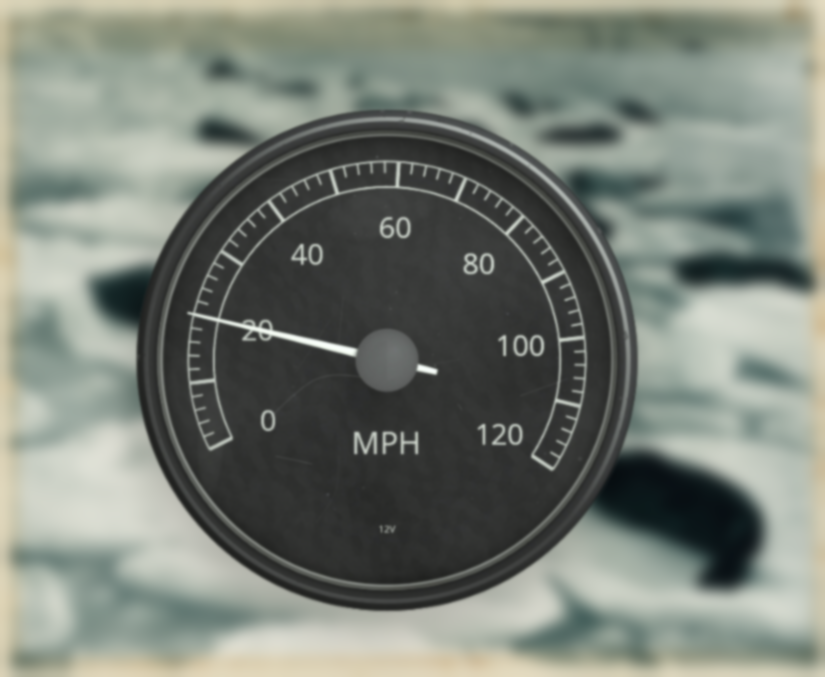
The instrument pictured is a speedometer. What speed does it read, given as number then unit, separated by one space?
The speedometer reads 20 mph
